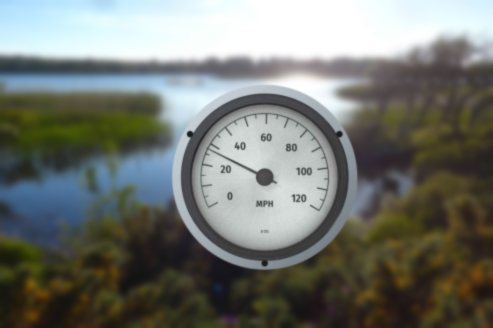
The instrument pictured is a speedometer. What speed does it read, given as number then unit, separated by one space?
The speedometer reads 27.5 mph
